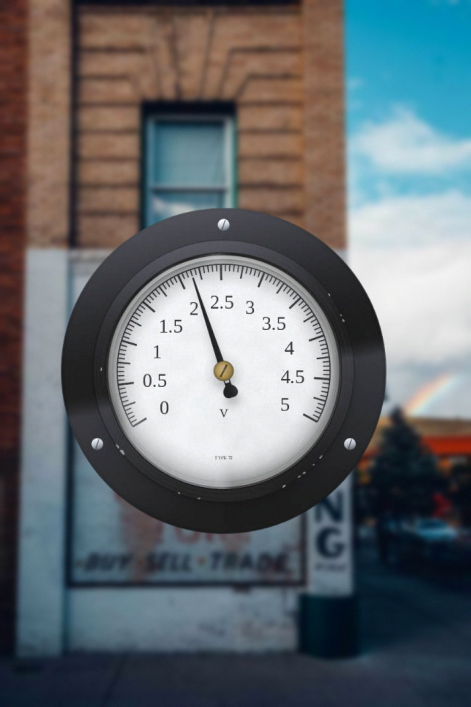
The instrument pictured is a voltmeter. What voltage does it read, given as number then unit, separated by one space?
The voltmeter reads 2.15 V
